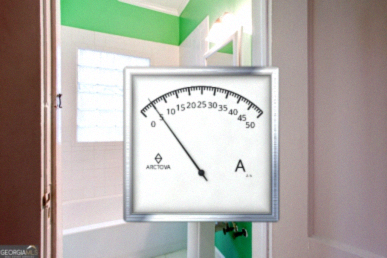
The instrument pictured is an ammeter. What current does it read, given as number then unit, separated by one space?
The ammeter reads 5 A
